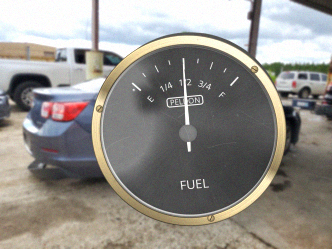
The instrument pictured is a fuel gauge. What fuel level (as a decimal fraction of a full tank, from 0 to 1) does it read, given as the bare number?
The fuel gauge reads 0.5
